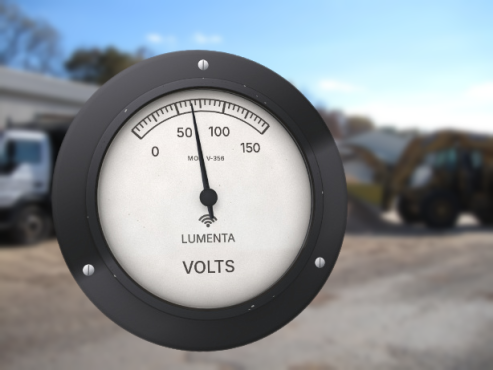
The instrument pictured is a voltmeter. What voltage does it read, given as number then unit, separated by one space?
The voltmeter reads 65 V
